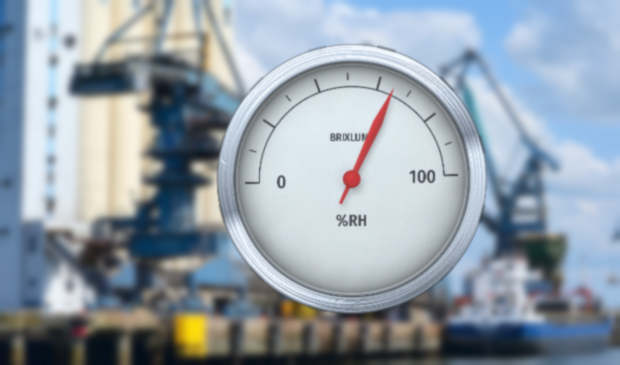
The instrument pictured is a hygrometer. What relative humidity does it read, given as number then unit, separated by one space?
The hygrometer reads 65 %
